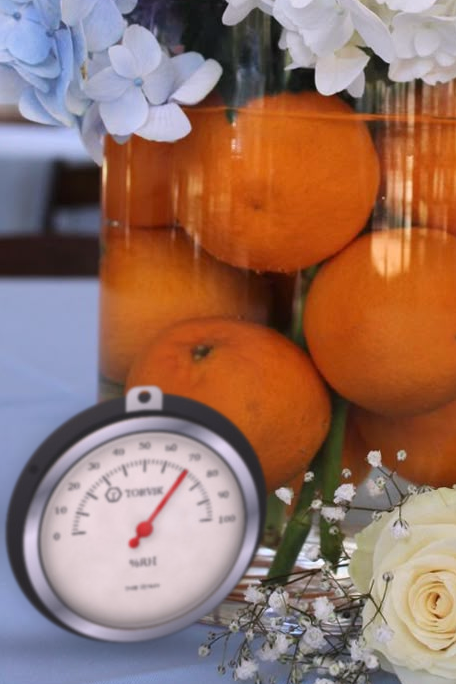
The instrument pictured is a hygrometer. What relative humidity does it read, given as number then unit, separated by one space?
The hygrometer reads 70 %
